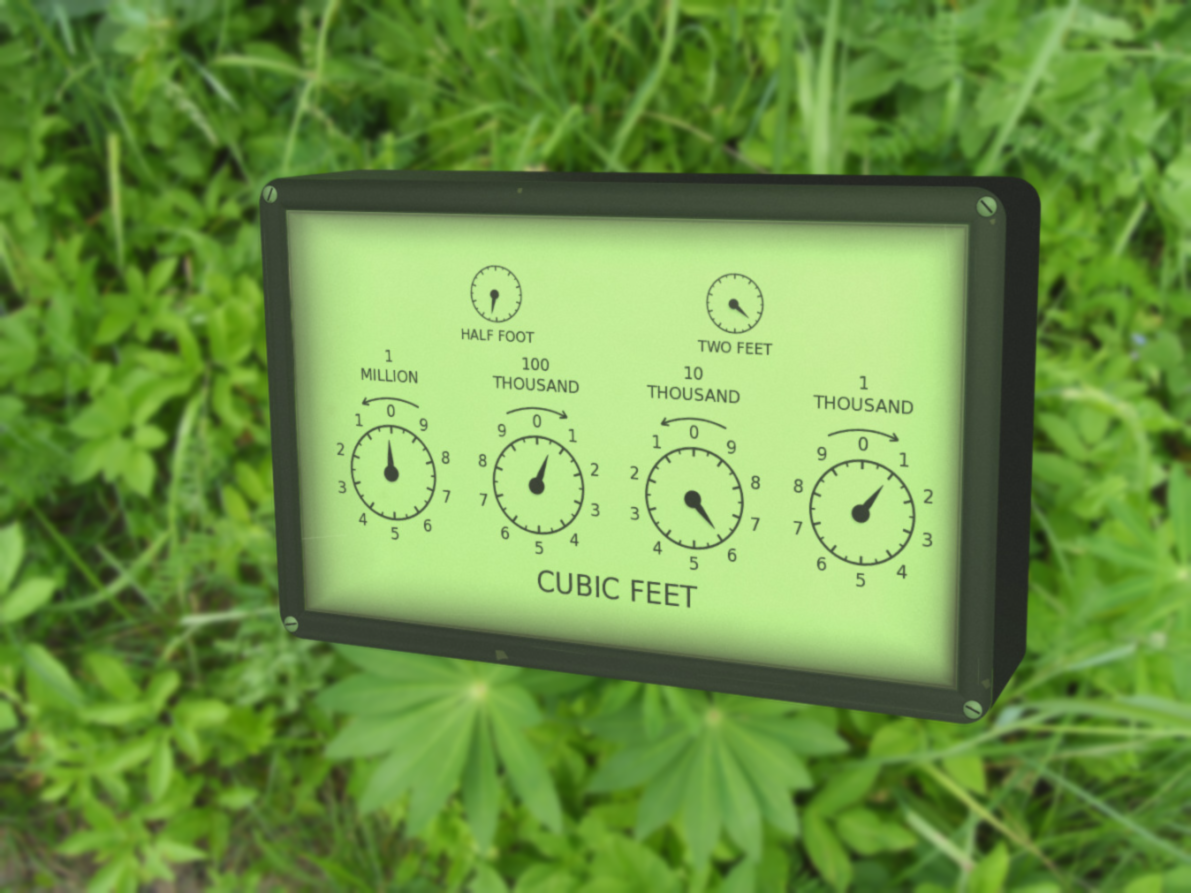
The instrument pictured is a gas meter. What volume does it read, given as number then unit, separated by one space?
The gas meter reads 6100 ft³
